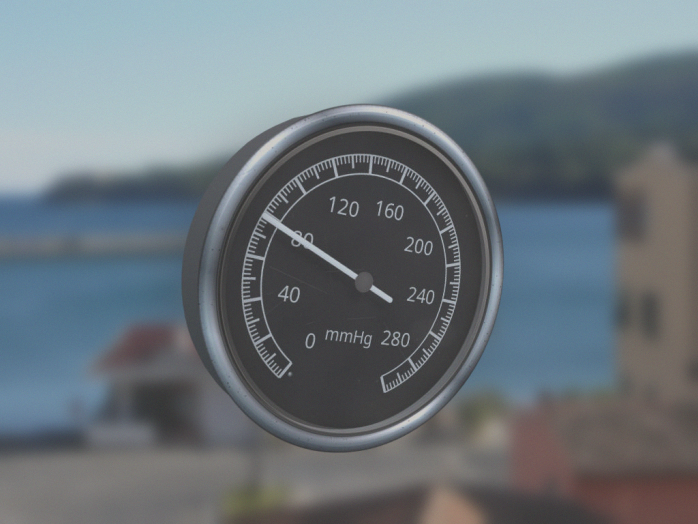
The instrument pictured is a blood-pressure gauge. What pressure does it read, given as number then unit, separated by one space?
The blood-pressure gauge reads 78 mmHg
